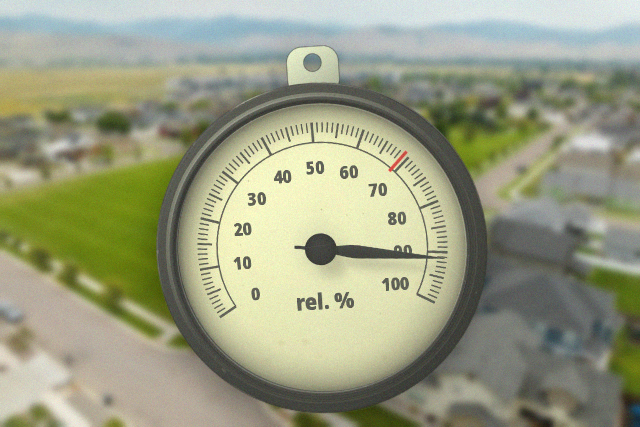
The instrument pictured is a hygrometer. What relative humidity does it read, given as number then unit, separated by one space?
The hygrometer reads 91 %
